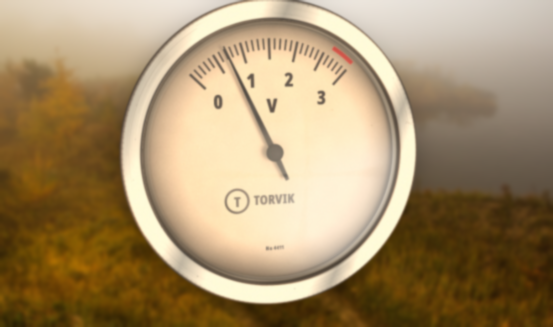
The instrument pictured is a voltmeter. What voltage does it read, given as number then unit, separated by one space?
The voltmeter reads 0.7 V
